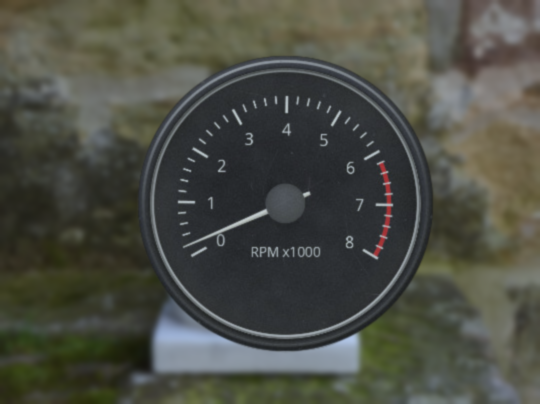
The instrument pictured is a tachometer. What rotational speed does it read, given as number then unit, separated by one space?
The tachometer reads 200 rpm
